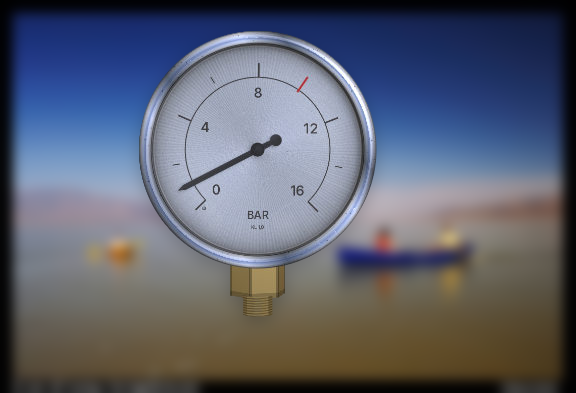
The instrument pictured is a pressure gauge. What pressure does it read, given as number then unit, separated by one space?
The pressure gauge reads 1 bar
